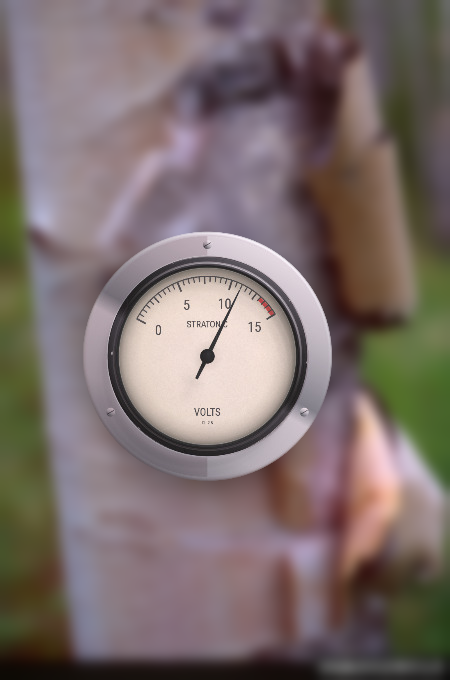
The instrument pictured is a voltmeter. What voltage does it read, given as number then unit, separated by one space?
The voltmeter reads 11 V
